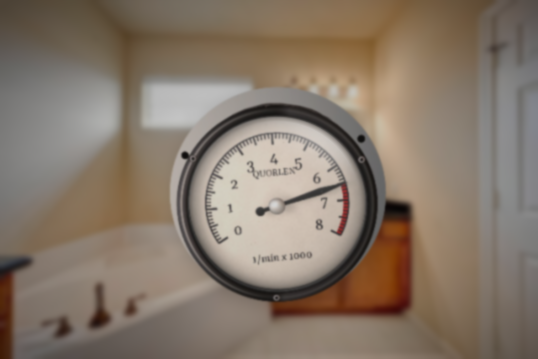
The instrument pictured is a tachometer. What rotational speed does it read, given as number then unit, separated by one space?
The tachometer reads 6500 rpm
